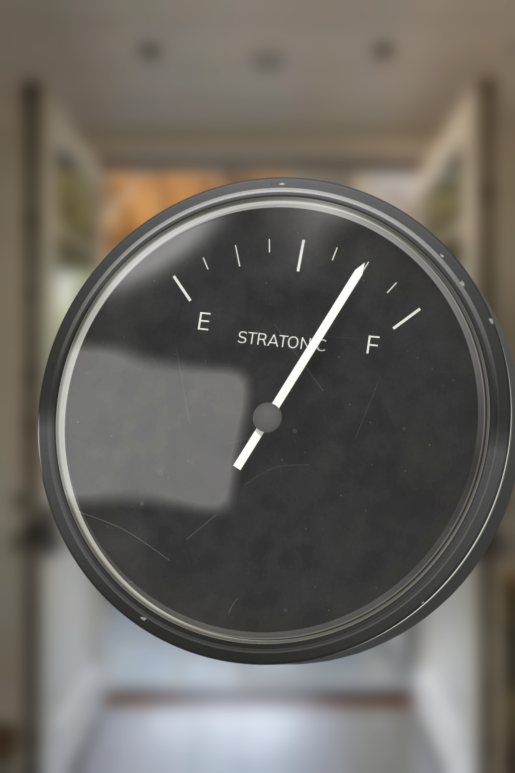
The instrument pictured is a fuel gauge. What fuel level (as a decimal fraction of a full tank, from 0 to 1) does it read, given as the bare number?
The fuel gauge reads 0.75
